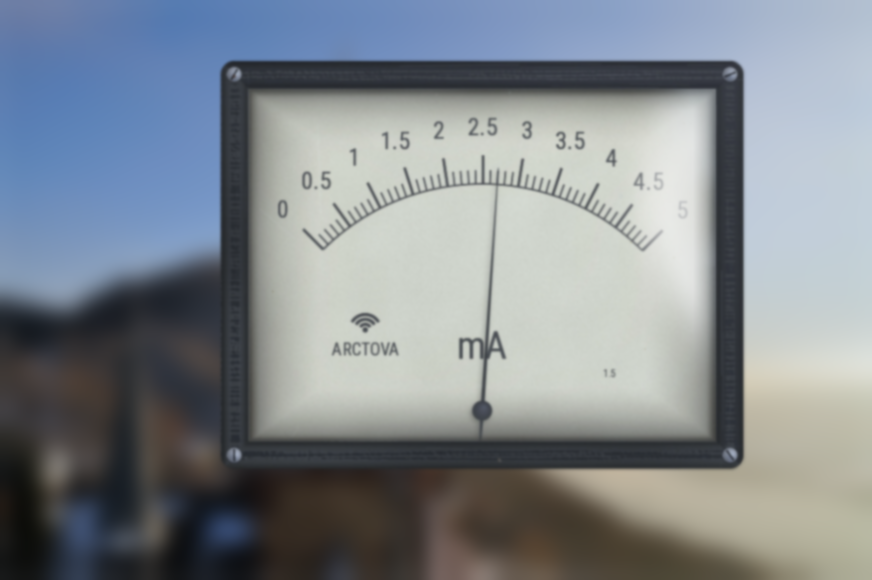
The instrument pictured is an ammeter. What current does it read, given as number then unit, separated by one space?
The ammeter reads 2.7 mA
